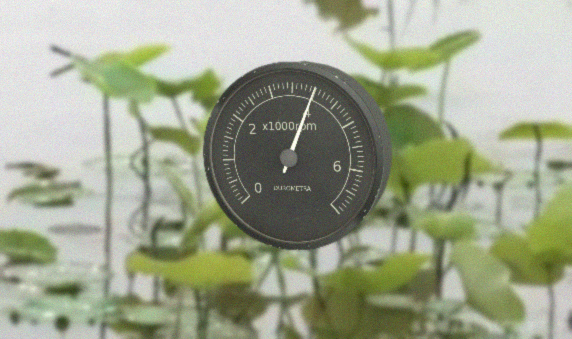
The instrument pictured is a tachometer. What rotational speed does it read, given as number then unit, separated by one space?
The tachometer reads 4000 rpm
